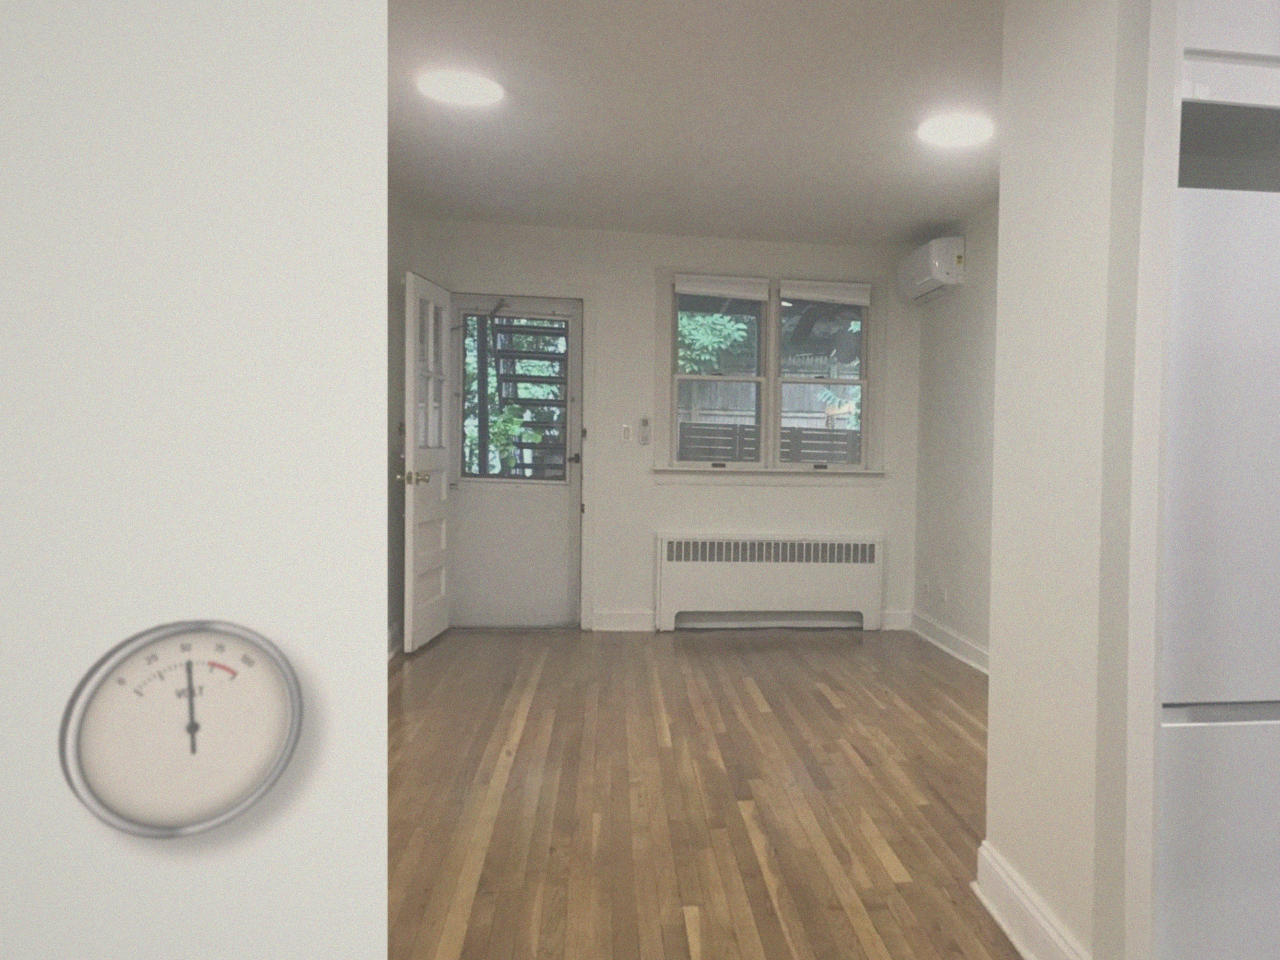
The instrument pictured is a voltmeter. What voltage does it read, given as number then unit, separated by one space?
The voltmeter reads 50 V
